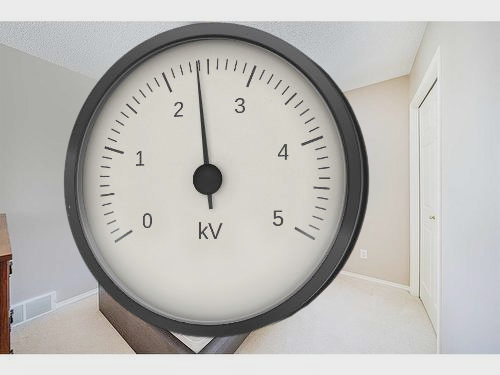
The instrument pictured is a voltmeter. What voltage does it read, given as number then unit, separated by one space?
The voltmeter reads 2.4 kV
